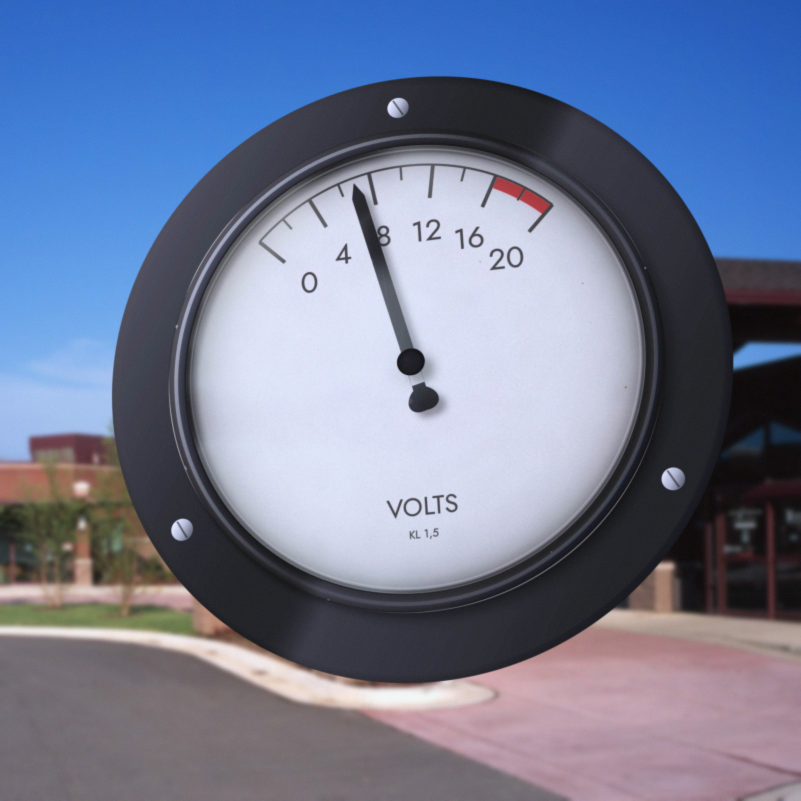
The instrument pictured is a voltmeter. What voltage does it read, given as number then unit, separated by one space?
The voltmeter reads 7 V
